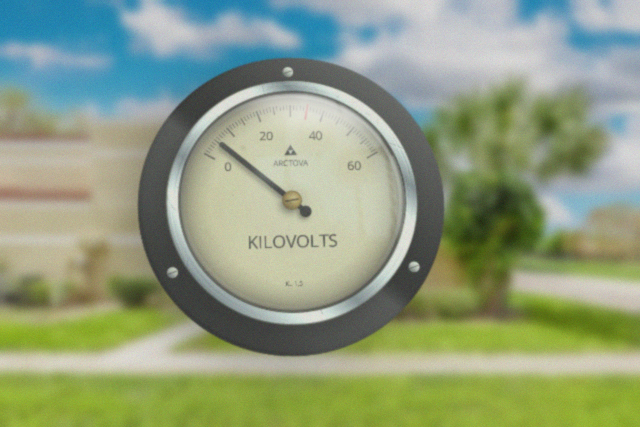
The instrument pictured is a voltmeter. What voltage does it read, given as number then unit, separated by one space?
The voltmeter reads 5 kV
